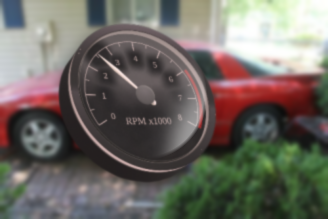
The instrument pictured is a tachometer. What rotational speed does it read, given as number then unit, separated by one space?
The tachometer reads 2500 rpm
